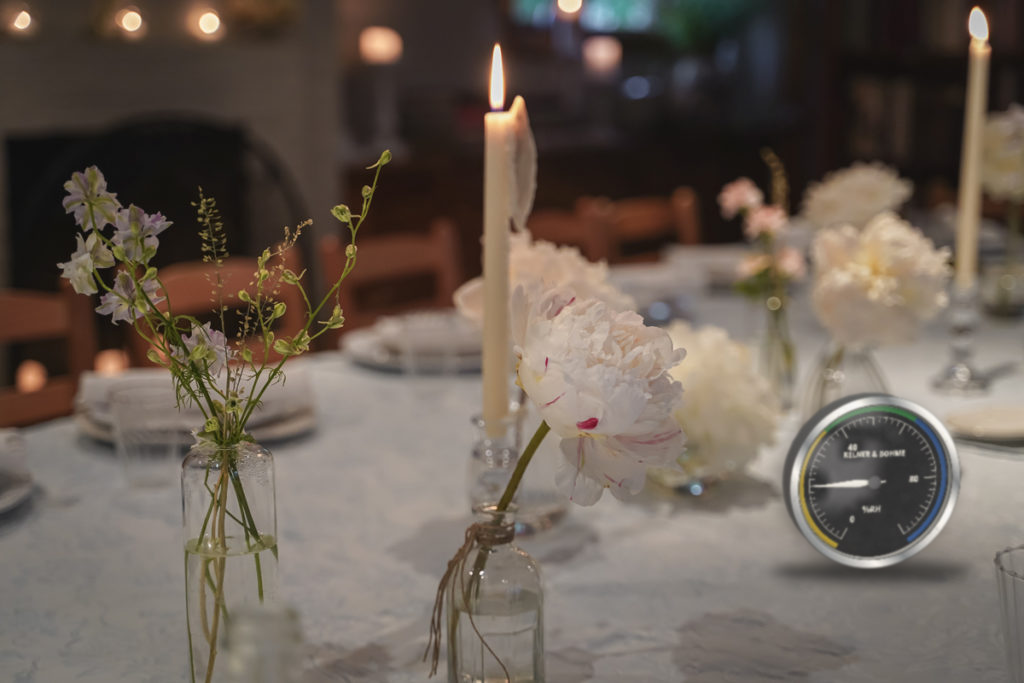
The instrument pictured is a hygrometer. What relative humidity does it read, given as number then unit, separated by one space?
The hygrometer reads 20 %
